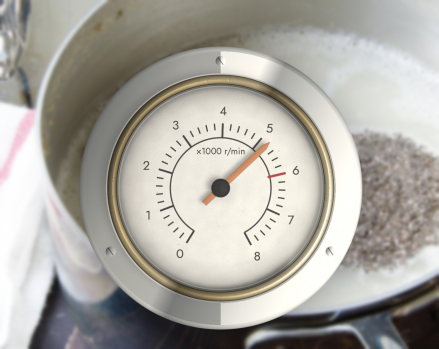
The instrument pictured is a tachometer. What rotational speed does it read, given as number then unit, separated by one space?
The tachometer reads 5200 rpm
